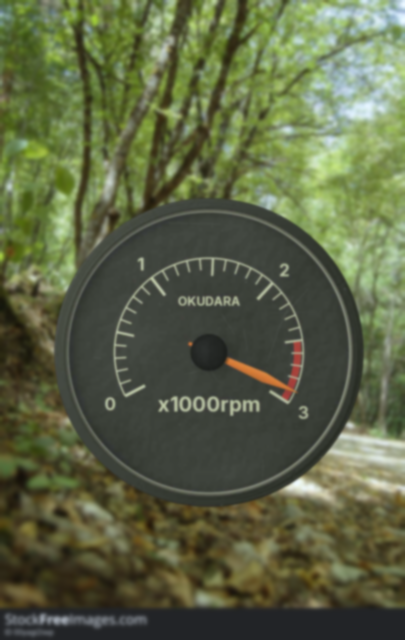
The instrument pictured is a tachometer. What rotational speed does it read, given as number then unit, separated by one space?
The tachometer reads 2900 rpm
